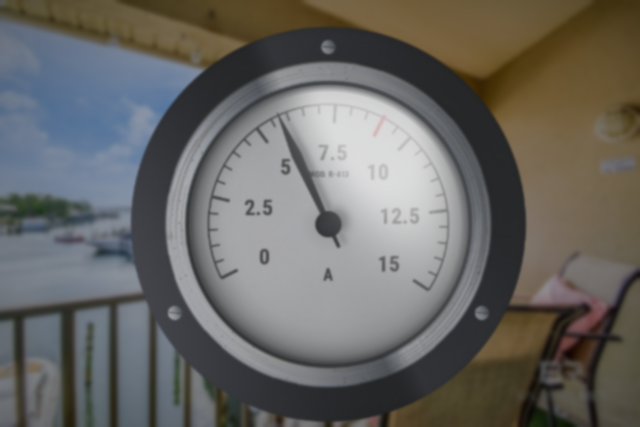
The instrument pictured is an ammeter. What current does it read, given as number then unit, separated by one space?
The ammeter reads 5.75 A
